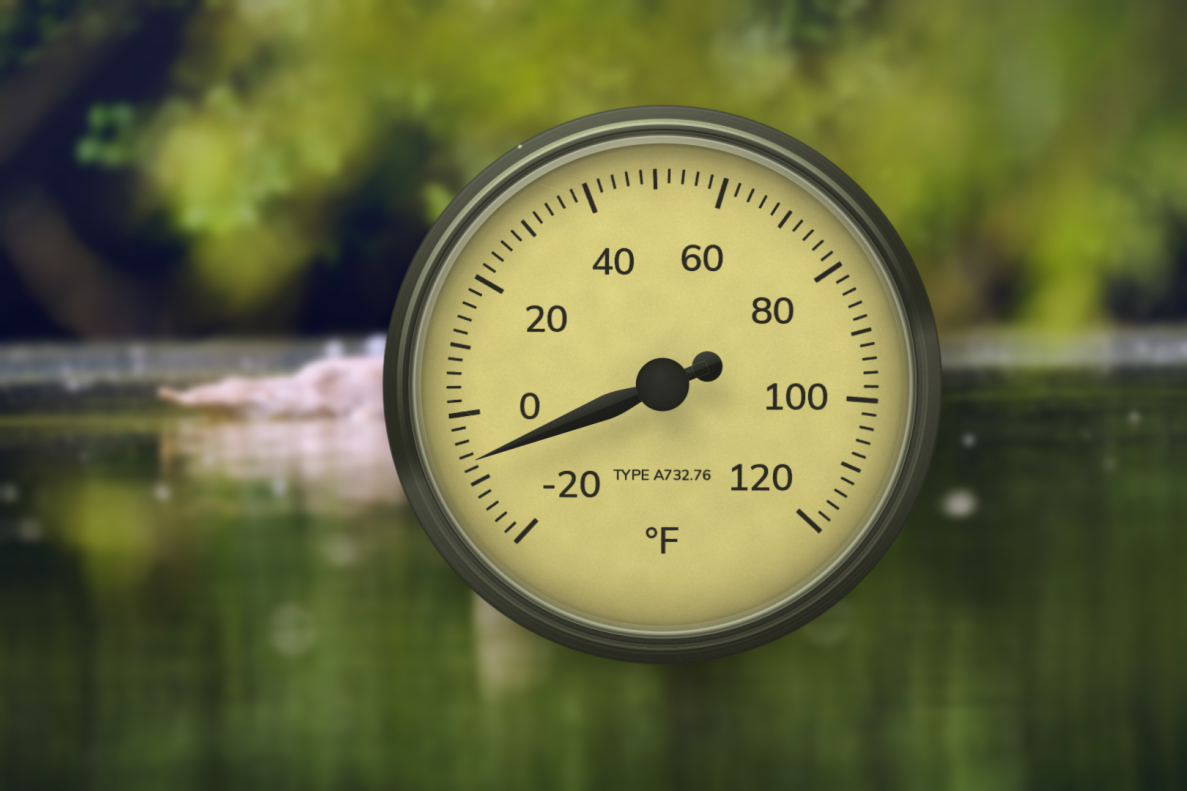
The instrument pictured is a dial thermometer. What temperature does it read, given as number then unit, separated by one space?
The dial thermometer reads -7 °F
